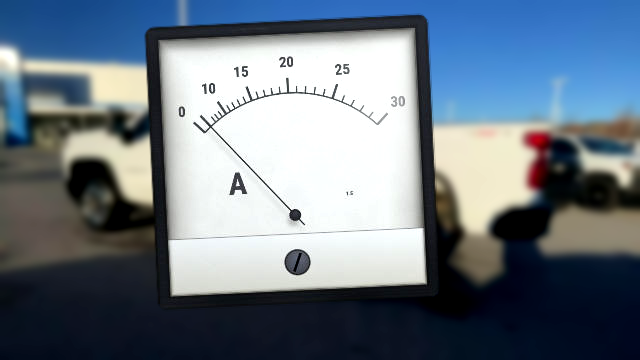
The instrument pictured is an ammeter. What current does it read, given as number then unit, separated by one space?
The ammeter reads 5 A
